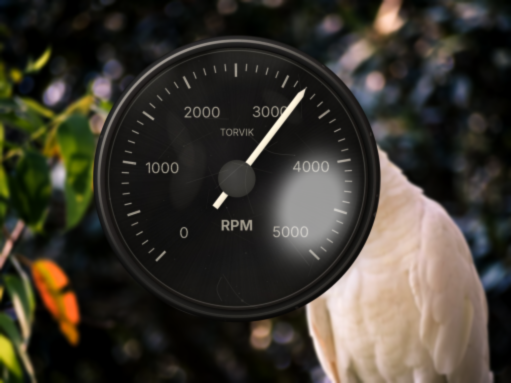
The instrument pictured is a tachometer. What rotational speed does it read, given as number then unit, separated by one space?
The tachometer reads 3200 rpm
